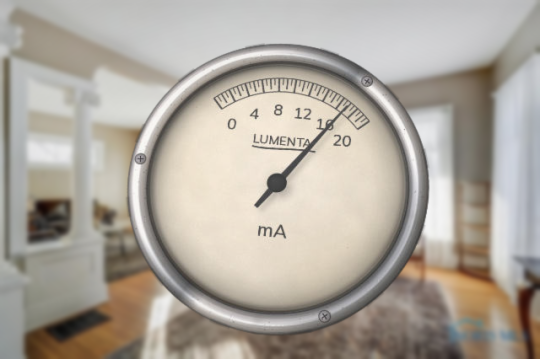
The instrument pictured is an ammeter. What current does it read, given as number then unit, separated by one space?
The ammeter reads 17 mA
